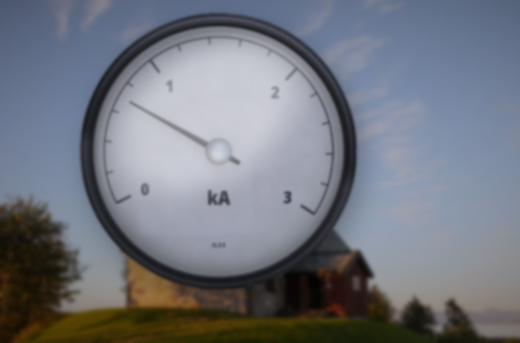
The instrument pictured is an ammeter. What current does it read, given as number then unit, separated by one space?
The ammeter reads 0.7 kA
